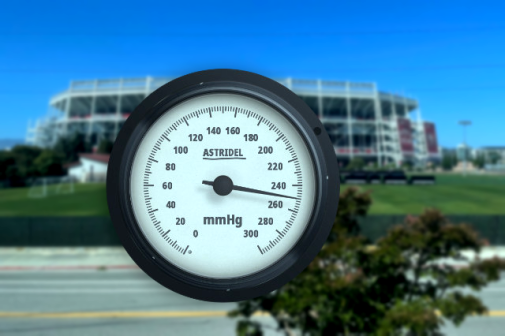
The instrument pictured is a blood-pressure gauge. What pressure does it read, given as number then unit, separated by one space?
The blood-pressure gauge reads 250 mmHg
